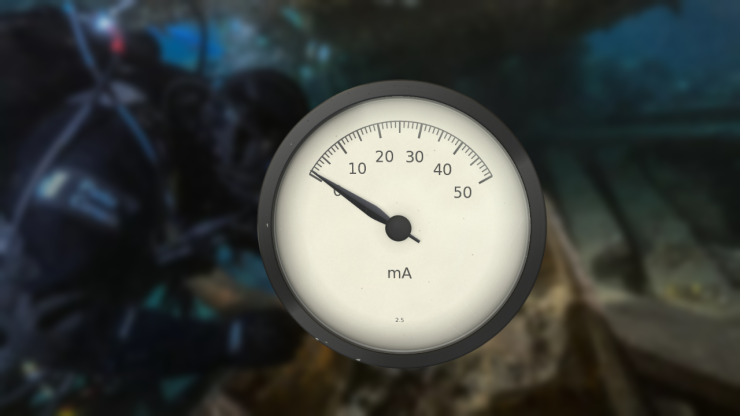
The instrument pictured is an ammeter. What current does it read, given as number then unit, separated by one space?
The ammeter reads 1 mA
